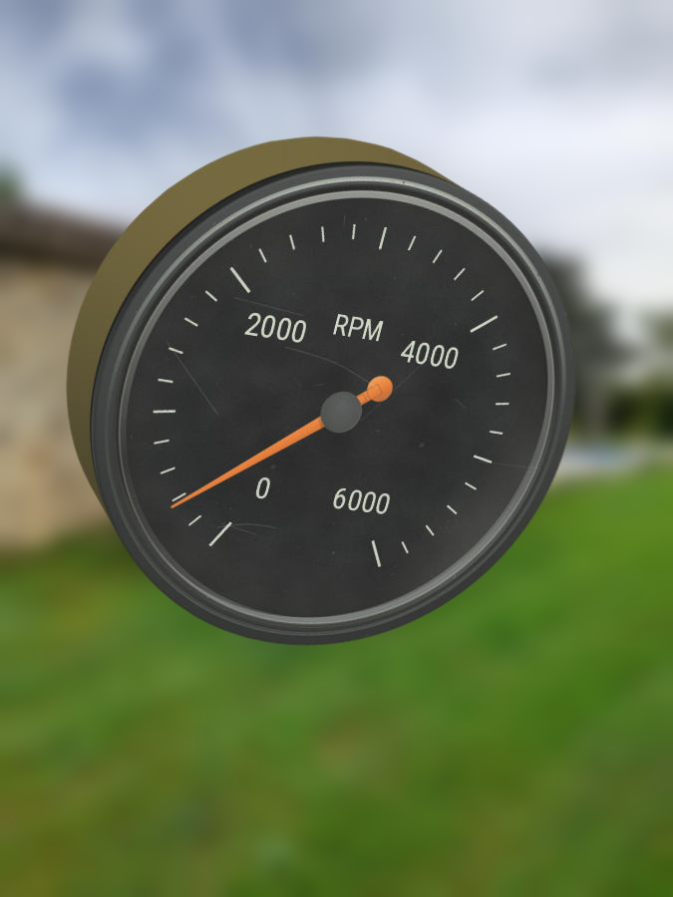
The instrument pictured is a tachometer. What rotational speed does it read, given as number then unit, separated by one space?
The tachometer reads 400 rpm
